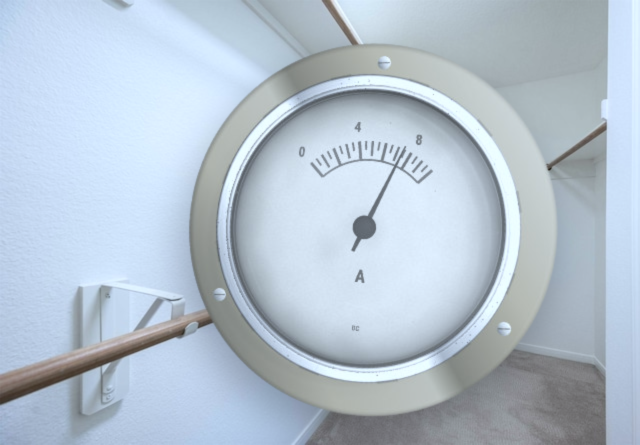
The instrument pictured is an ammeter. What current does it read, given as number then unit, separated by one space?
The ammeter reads 7.5 A
